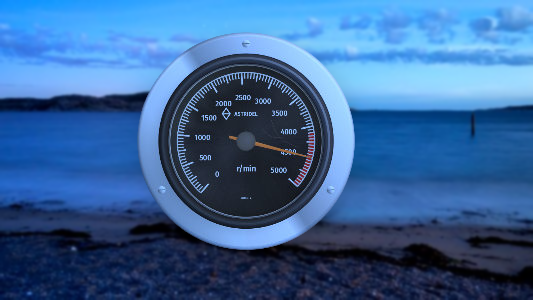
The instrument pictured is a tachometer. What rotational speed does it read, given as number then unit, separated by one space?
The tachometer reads 4500 rpm
